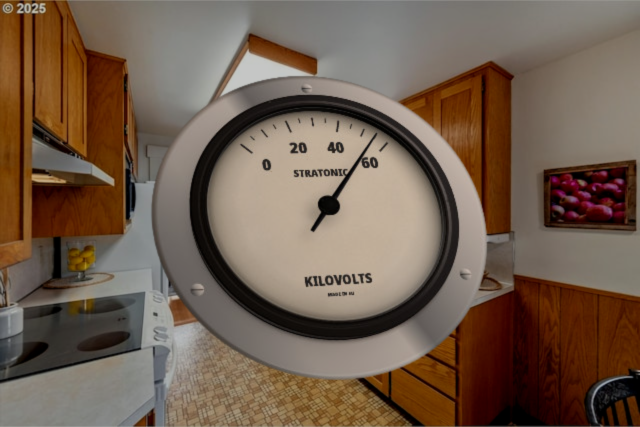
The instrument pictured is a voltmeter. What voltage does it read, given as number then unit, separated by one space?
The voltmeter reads 55 kV
